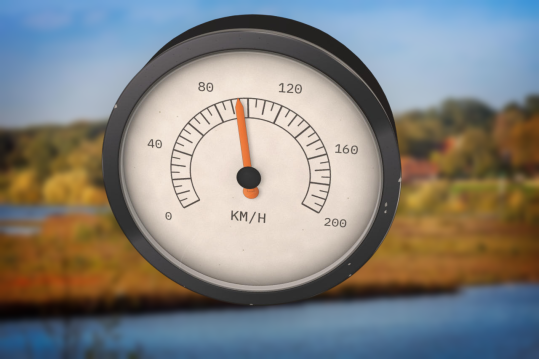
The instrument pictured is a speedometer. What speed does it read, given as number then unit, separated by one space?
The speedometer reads 95 km/h
